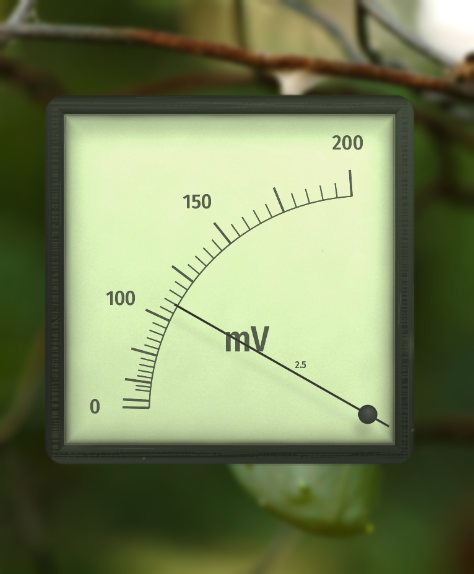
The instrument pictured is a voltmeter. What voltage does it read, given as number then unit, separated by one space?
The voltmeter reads 110 mV
